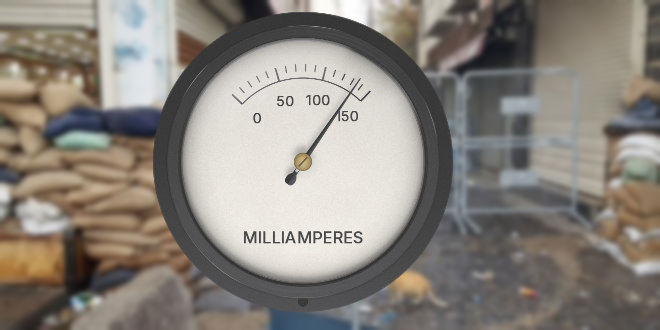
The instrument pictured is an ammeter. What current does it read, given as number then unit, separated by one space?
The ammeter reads 135 mA
